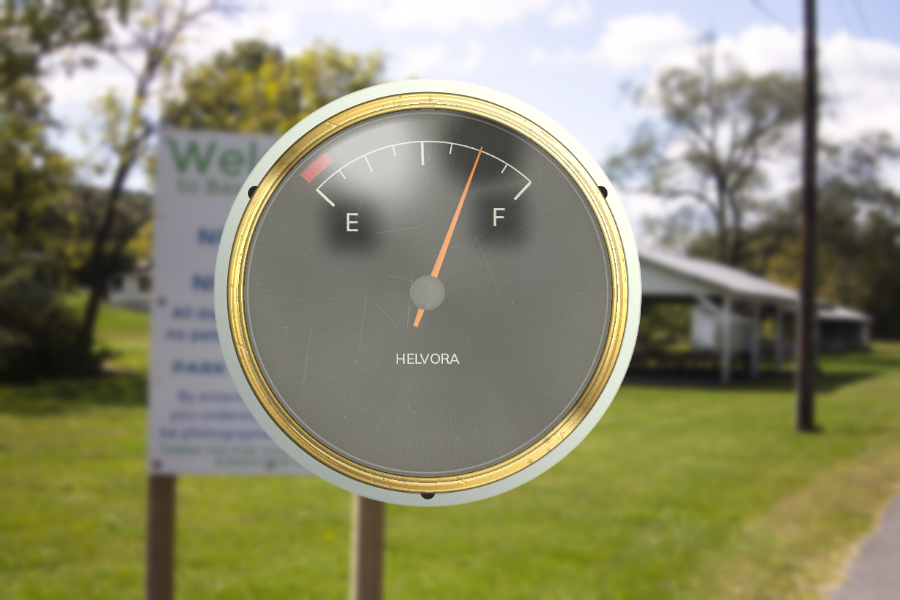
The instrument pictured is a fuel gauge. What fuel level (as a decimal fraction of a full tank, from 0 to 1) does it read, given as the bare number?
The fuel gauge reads 0.75
